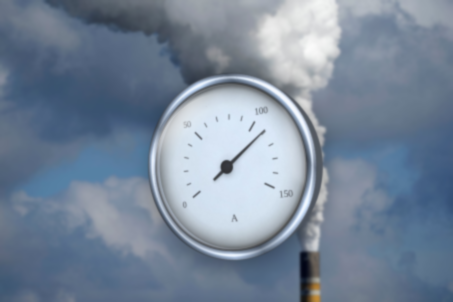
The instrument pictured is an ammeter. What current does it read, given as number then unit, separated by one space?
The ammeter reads 110 A
